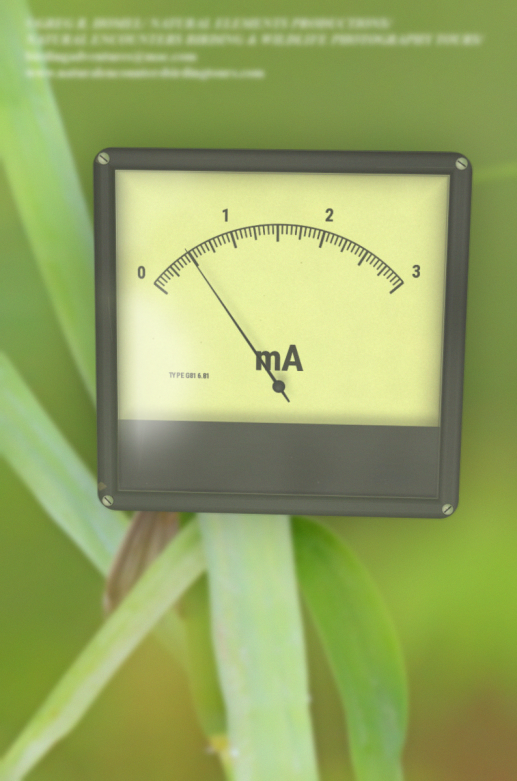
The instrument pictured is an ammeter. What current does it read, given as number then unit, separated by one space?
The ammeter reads 0.5 mA
